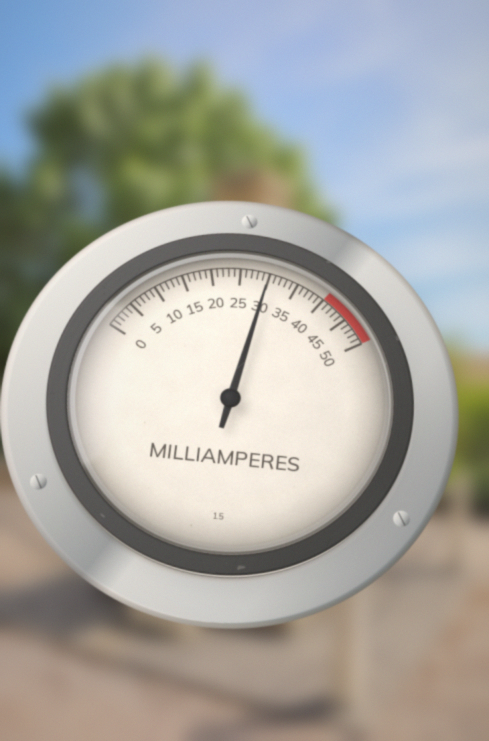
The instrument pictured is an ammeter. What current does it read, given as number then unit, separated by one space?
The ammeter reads 30 mA
